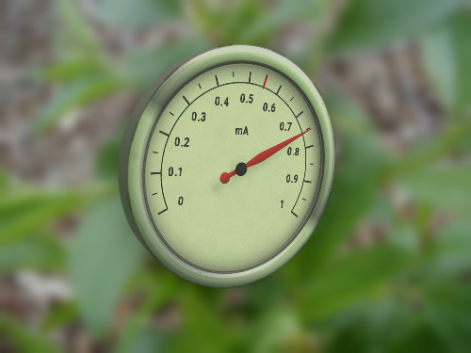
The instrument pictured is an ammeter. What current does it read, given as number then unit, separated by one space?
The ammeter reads 0.75 mA
